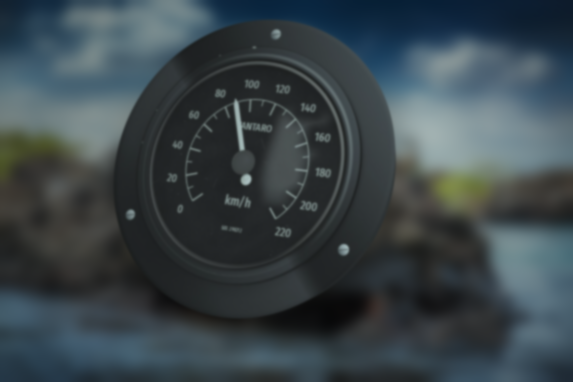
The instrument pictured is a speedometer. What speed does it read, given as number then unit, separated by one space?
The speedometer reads 90 km/h
